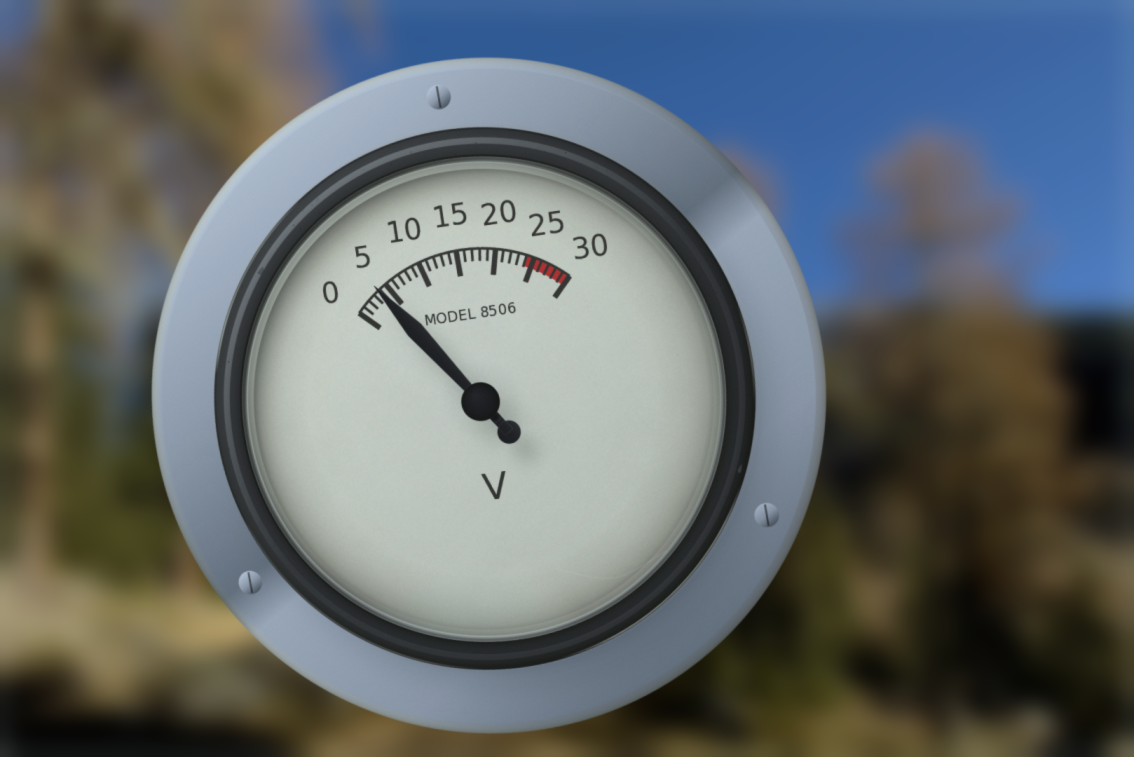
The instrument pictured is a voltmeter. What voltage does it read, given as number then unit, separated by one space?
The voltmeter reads 4 V
